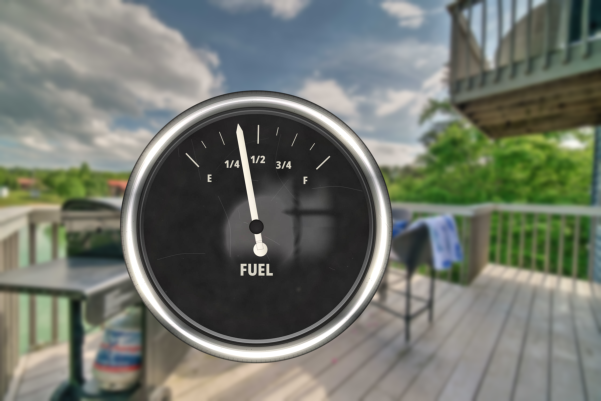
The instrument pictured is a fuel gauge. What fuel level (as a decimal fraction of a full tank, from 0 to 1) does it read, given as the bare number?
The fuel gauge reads 0.375
